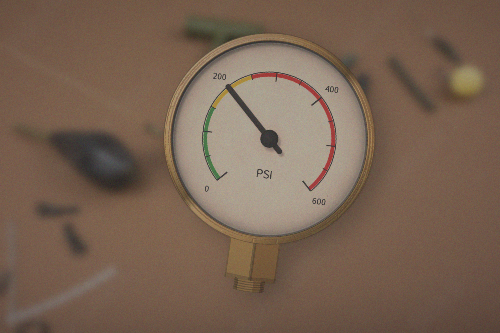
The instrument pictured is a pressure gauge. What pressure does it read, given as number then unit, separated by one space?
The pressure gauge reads 200 psi
